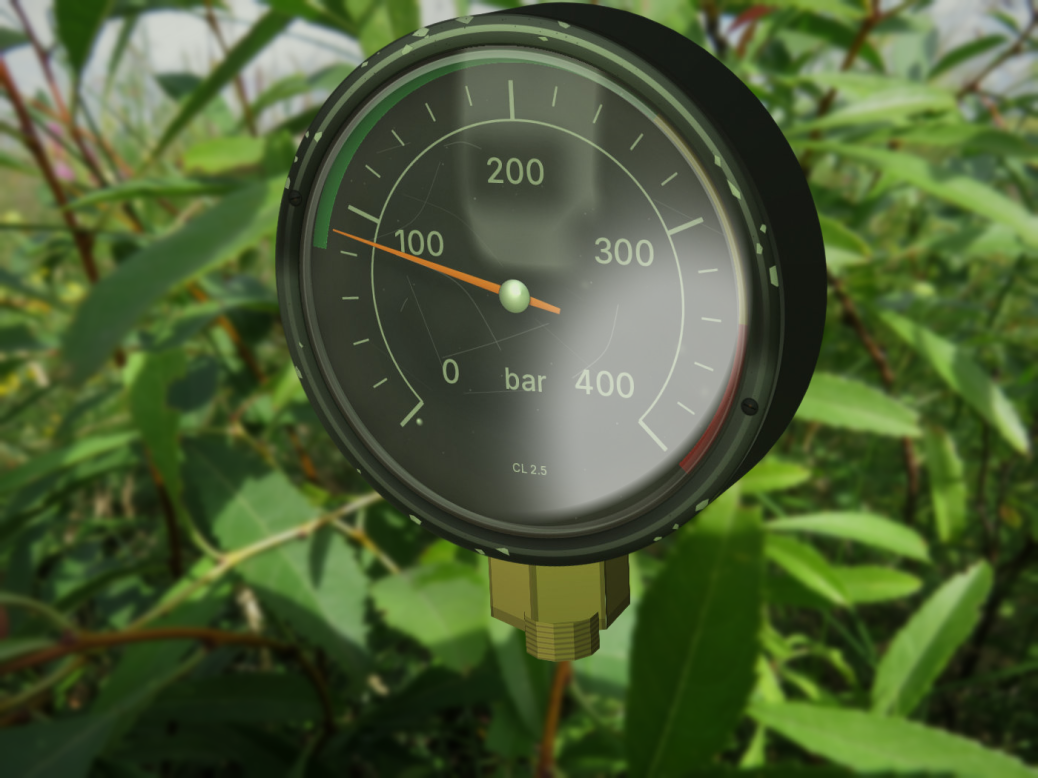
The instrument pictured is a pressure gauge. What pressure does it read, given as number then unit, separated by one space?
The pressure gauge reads 90 bar
